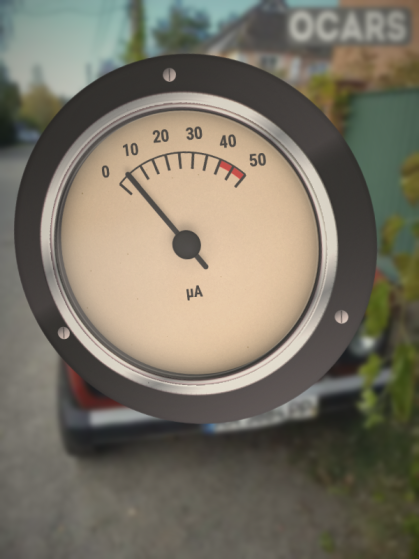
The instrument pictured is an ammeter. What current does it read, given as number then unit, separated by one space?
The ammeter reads 5 µA
